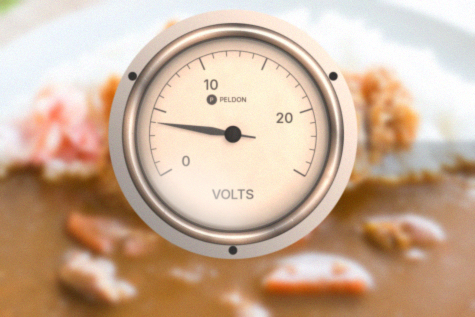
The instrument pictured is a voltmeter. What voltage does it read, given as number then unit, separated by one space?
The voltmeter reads 4 V
